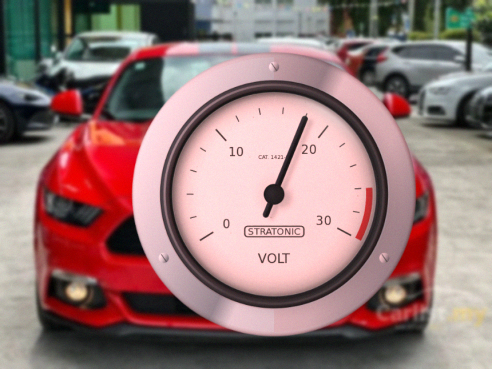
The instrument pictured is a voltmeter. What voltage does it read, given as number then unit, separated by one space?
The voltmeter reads 18 V
